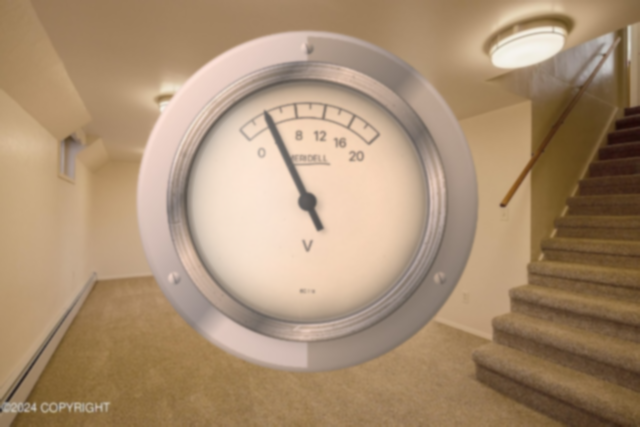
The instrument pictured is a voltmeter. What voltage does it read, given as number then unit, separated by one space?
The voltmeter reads 4 V
